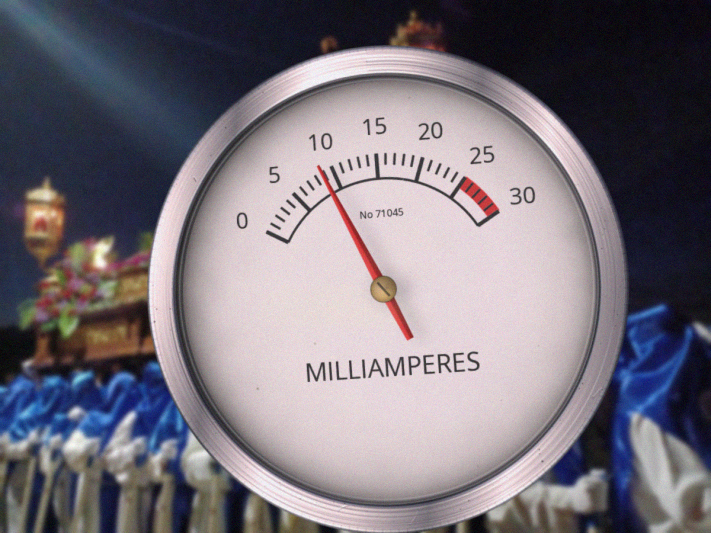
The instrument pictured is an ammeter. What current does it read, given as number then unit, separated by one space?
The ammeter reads 9 mA
